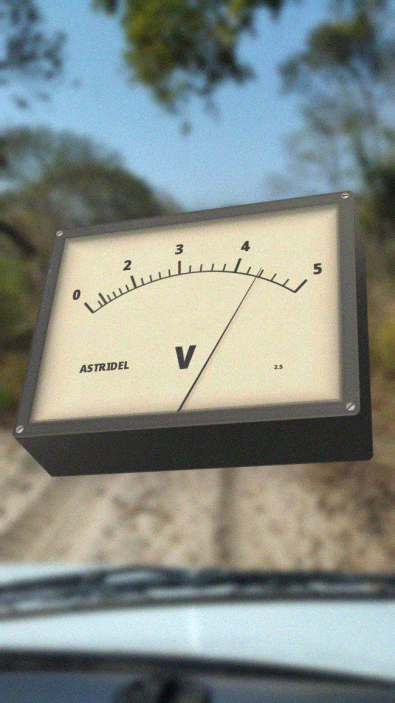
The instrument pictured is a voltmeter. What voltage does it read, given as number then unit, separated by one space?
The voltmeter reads 4.4 V
